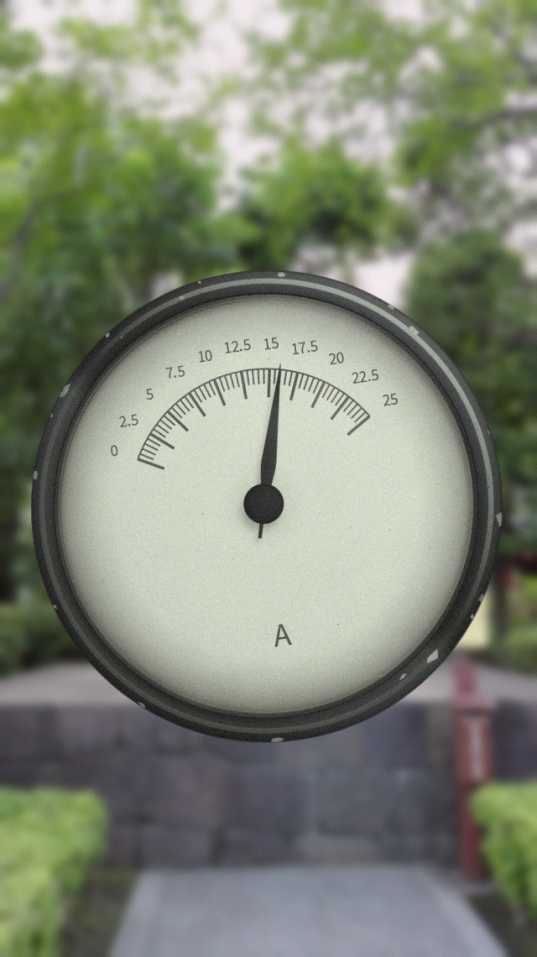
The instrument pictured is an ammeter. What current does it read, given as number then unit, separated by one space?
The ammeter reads 16 A
